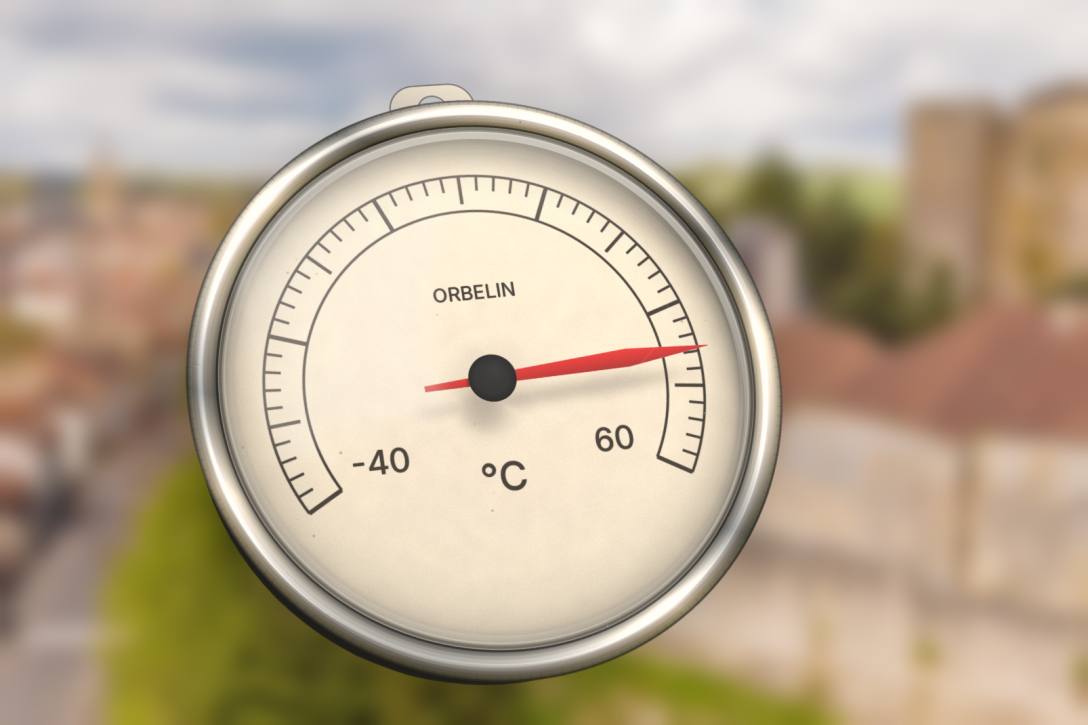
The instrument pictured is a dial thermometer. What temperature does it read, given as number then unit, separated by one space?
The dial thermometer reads 46 °C
